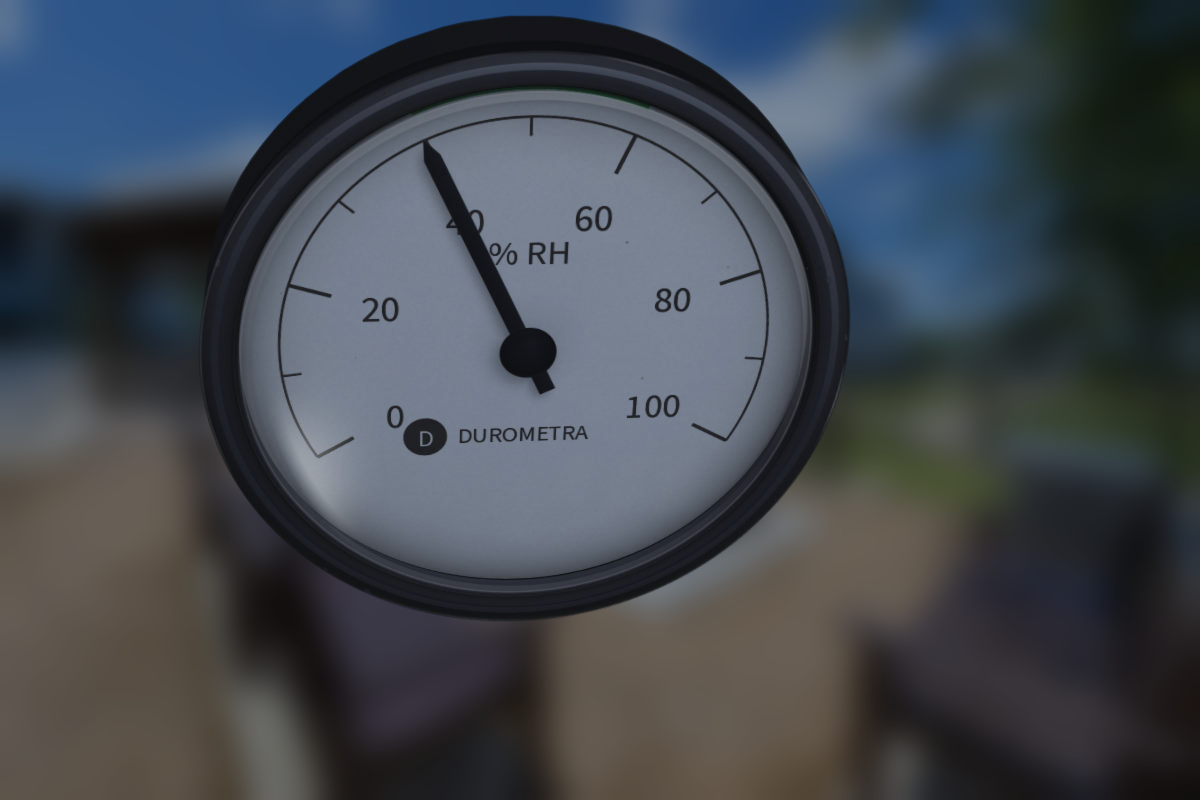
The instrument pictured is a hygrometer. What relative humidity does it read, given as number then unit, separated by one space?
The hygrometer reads 40 %
